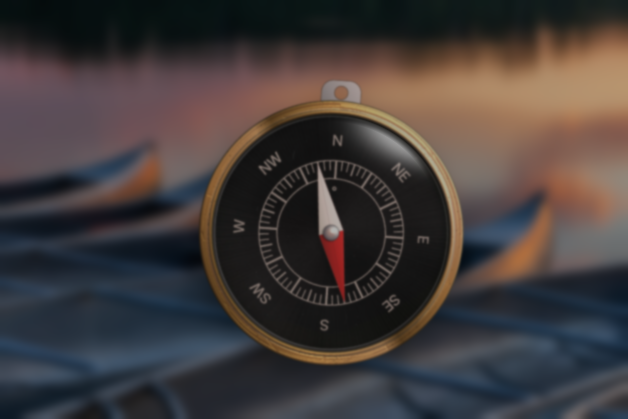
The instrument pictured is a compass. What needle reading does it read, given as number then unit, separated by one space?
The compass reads 165 °
